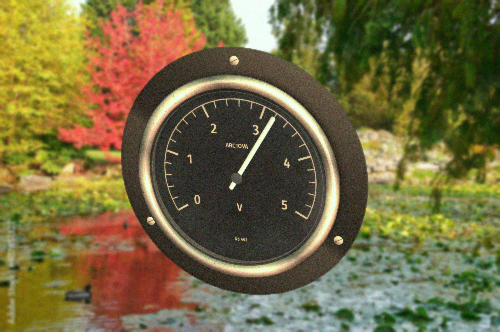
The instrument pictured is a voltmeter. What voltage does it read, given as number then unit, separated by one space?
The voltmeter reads 3.2 V
